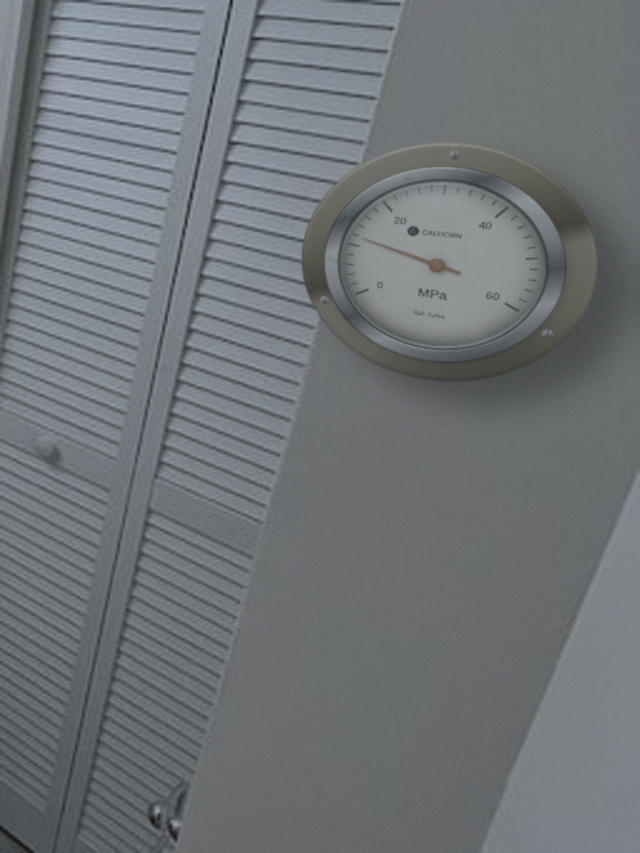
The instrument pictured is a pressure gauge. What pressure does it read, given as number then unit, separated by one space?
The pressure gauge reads 12 MPa
